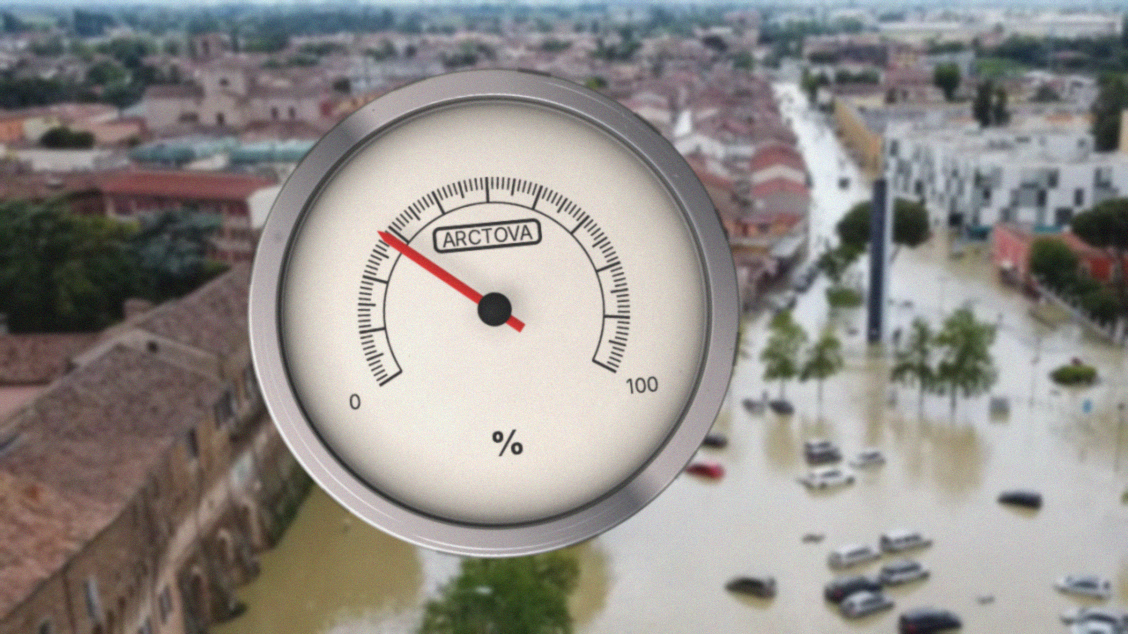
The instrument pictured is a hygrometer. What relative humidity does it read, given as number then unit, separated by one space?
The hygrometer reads 28 %
